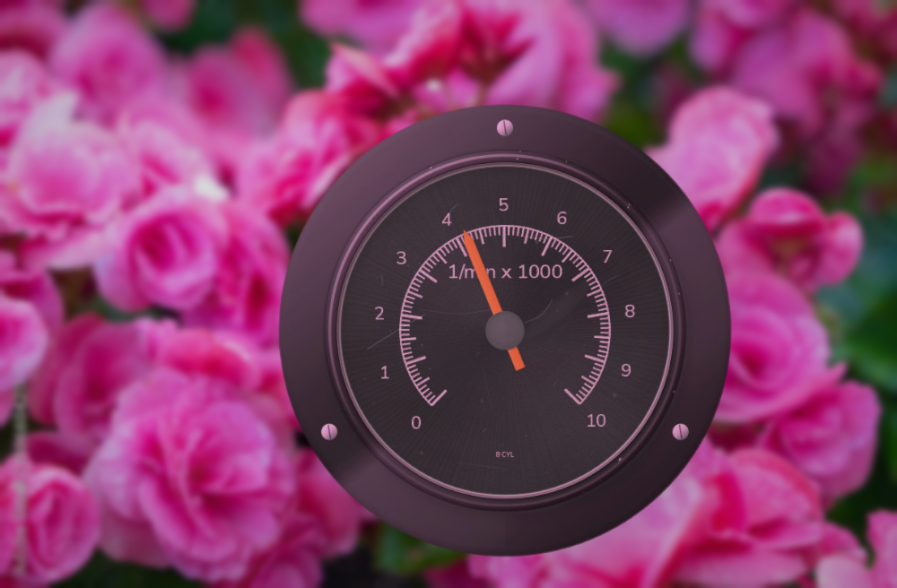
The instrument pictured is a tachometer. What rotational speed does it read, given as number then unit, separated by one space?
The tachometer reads 4200 rpm
